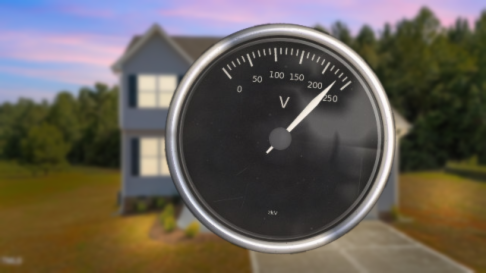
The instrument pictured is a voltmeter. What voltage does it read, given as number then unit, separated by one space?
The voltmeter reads 230 V
